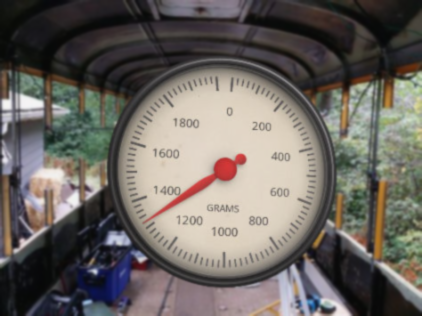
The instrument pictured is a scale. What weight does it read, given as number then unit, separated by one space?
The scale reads 1320 g
